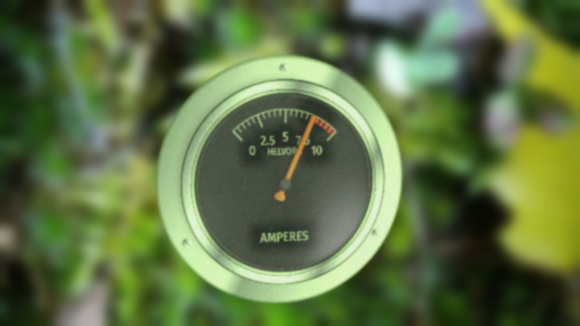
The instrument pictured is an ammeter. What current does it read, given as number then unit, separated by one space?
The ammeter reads 7.5 A
